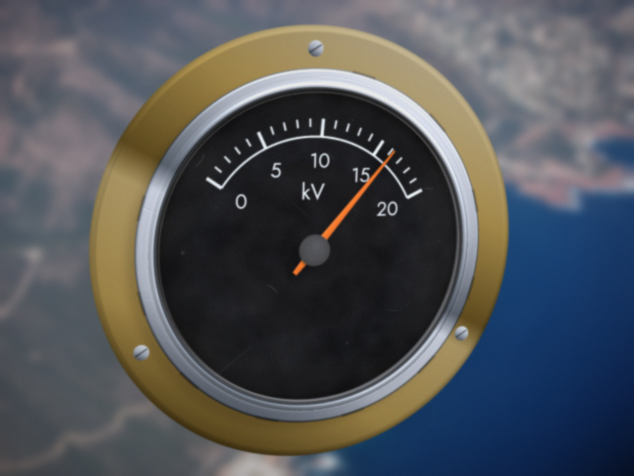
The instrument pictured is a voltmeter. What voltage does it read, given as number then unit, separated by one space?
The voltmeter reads 16 kV
